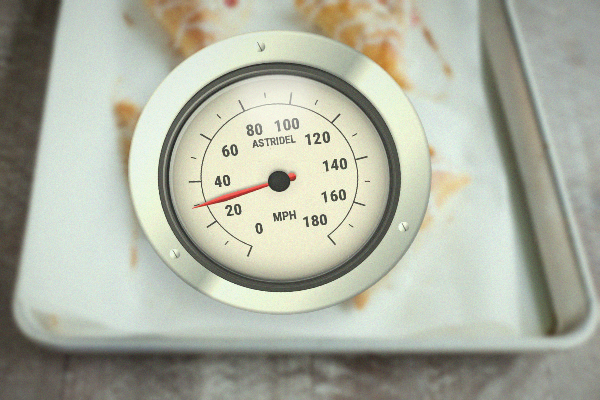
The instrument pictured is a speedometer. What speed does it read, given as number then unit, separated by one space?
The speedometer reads 30 mph
